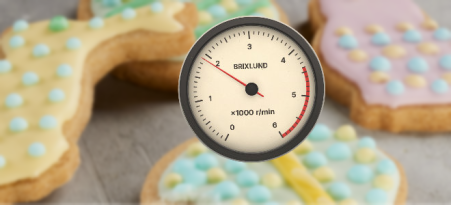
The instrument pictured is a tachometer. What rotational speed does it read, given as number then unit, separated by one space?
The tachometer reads 1900 rpm
